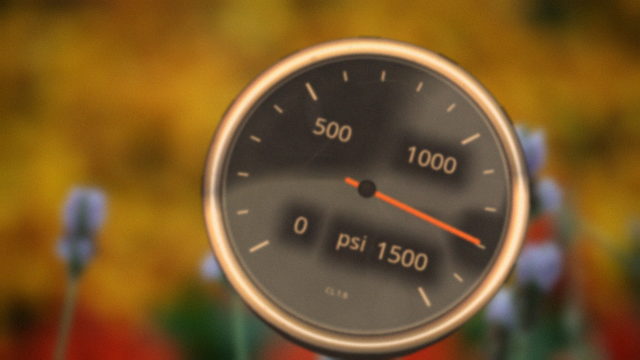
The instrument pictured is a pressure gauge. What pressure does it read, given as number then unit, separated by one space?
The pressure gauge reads 1300 psi
